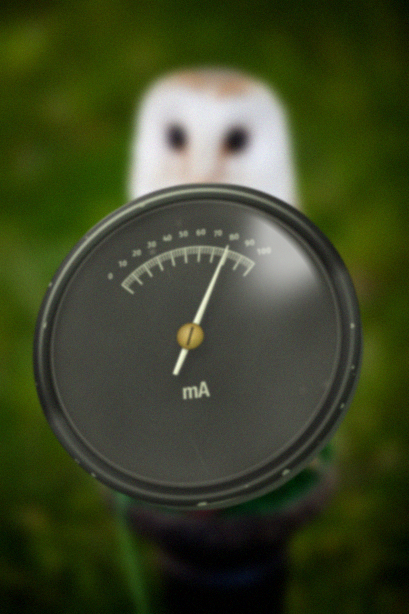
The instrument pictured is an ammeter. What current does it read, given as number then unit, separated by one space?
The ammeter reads 80 mA
